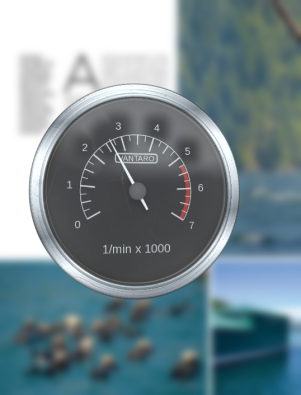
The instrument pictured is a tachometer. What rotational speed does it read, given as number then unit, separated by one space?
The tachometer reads 2625 rpm
